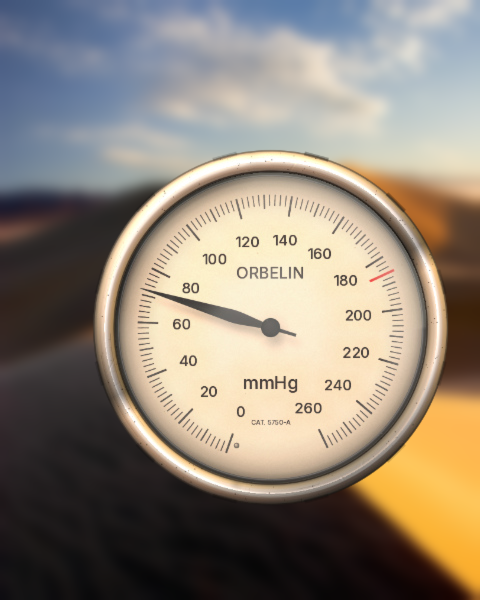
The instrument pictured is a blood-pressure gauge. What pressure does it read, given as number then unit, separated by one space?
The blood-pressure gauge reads 72 mmHg
